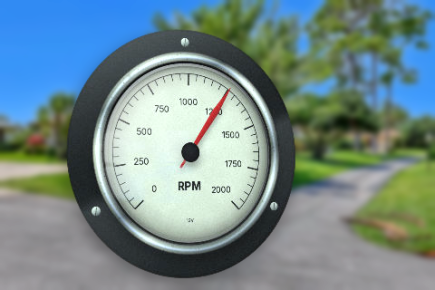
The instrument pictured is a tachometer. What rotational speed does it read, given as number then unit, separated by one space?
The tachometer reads 1250 rpm
